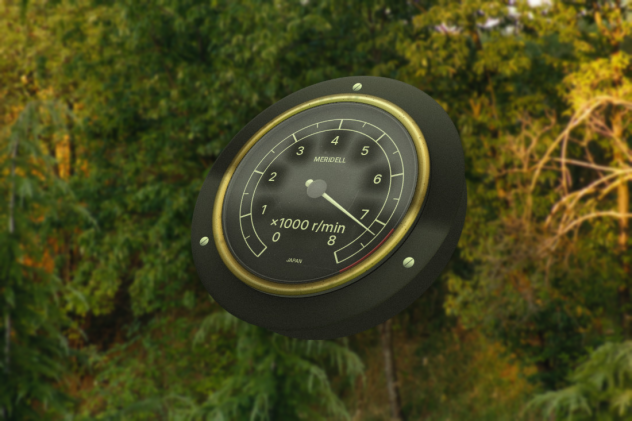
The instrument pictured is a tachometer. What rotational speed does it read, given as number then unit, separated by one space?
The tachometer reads 7250 rpm
